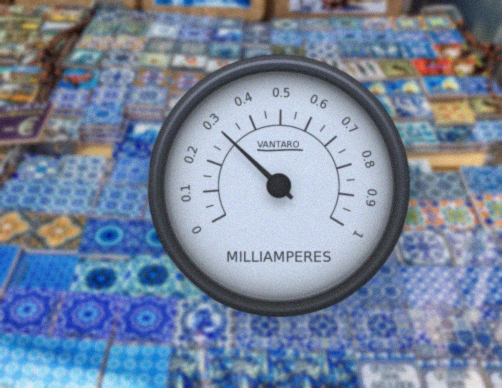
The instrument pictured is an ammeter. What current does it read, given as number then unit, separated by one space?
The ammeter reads 0.3 mA
